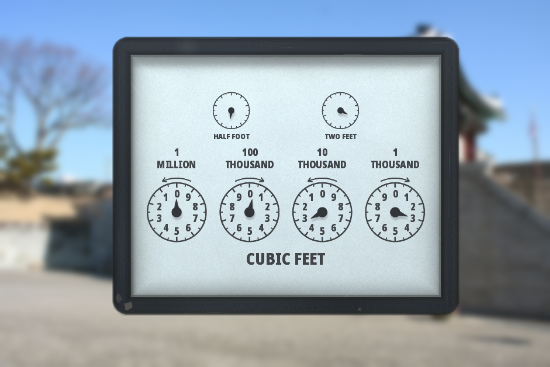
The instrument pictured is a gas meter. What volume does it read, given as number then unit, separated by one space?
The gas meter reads 3300 ft³
